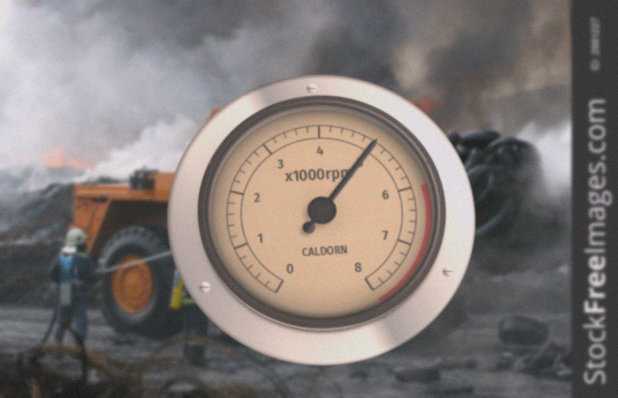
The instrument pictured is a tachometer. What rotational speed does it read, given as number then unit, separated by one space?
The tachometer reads 5000 rpm
